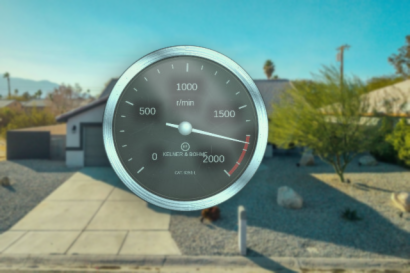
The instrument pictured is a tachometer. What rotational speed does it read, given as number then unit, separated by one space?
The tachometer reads 1750 rpm
